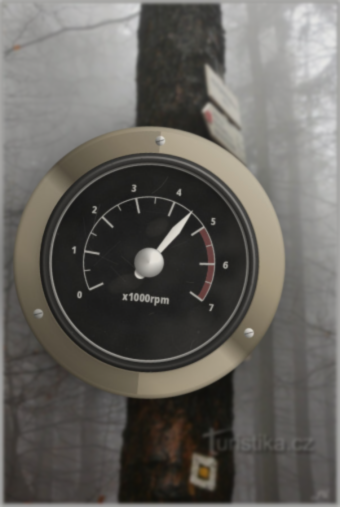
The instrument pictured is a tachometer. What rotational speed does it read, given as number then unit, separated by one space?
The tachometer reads 4500 rpm
